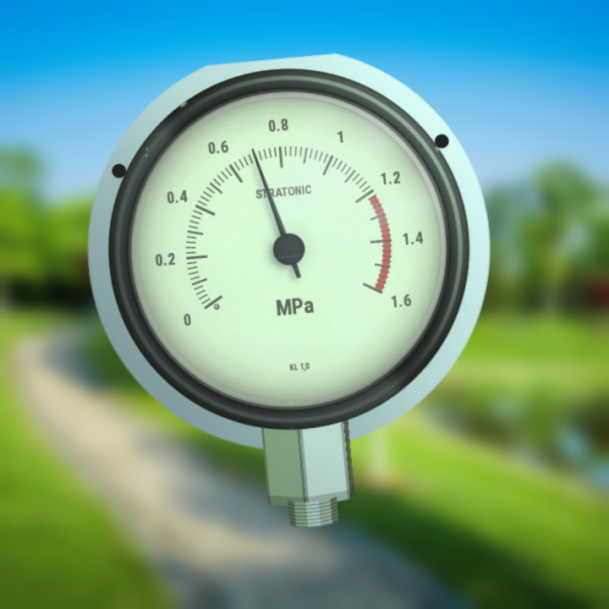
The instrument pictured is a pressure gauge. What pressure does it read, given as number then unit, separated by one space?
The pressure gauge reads 0.7 MPa
